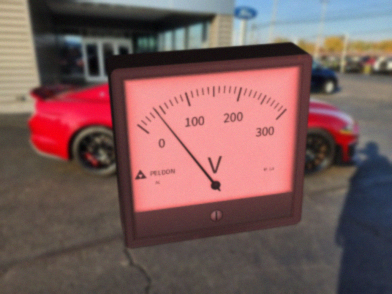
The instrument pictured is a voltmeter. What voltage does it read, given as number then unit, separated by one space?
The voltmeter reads 40 V
